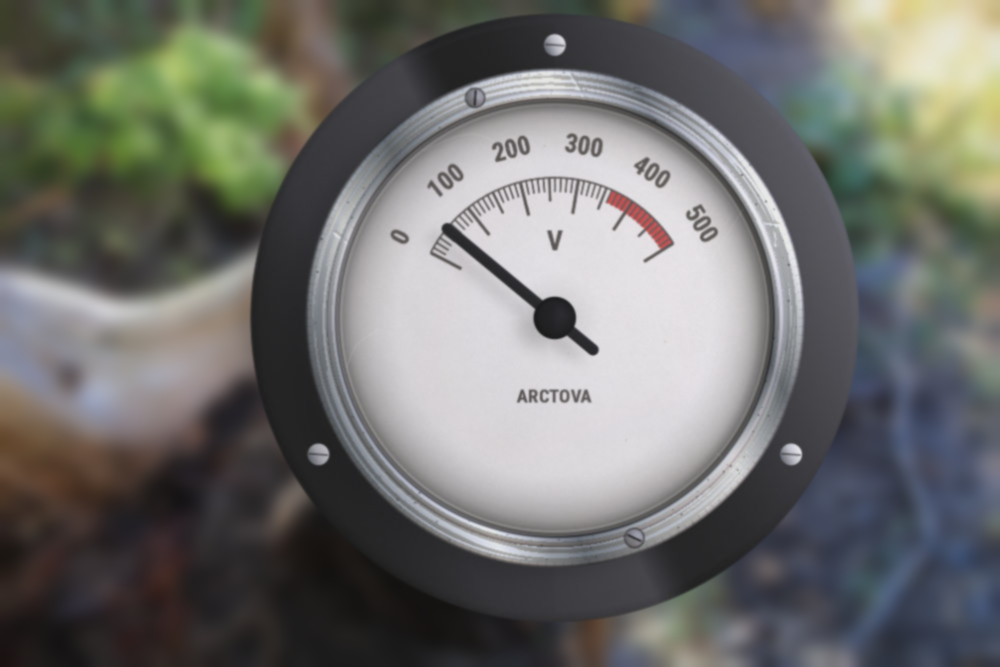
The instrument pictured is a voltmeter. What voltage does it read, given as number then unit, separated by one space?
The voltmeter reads 50 V
